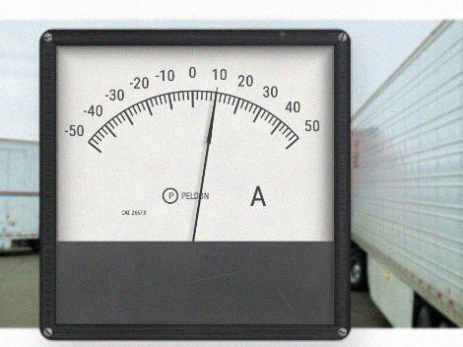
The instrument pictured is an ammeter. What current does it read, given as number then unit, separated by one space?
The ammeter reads 10 A
